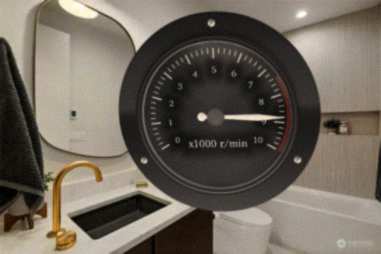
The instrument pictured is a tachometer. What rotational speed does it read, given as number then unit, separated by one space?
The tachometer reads 8800 rpm
